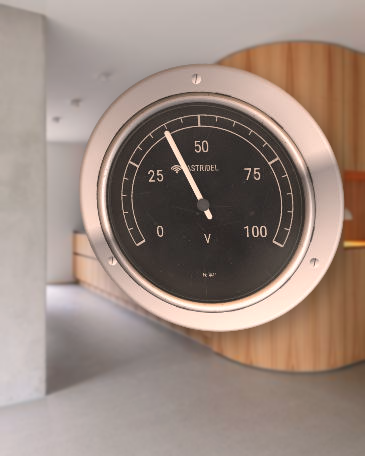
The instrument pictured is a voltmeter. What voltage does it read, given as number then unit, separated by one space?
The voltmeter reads 40 V
